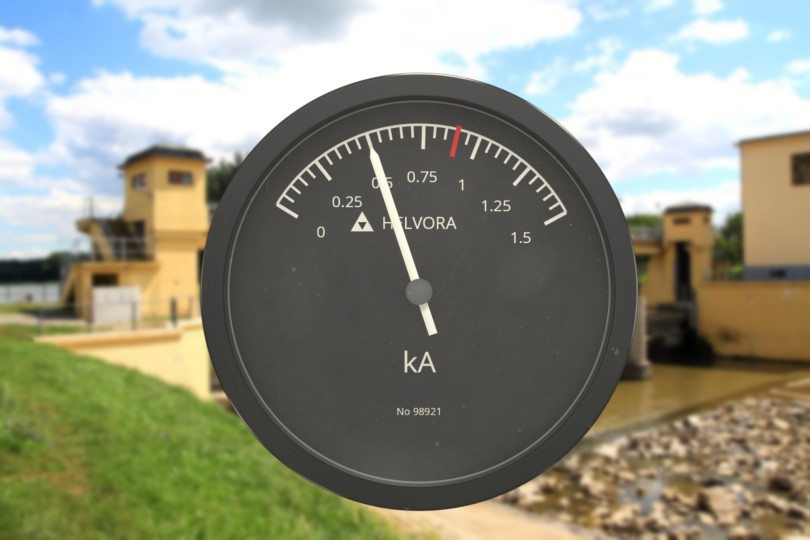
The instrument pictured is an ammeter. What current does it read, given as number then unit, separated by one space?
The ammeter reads 0.5 kA
